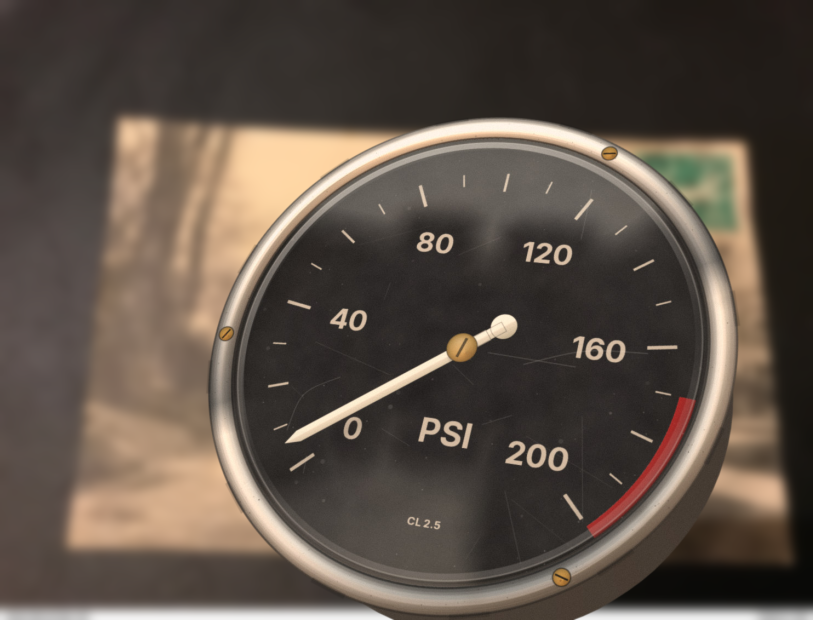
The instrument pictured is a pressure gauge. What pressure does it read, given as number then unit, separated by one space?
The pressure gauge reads 5 psi
